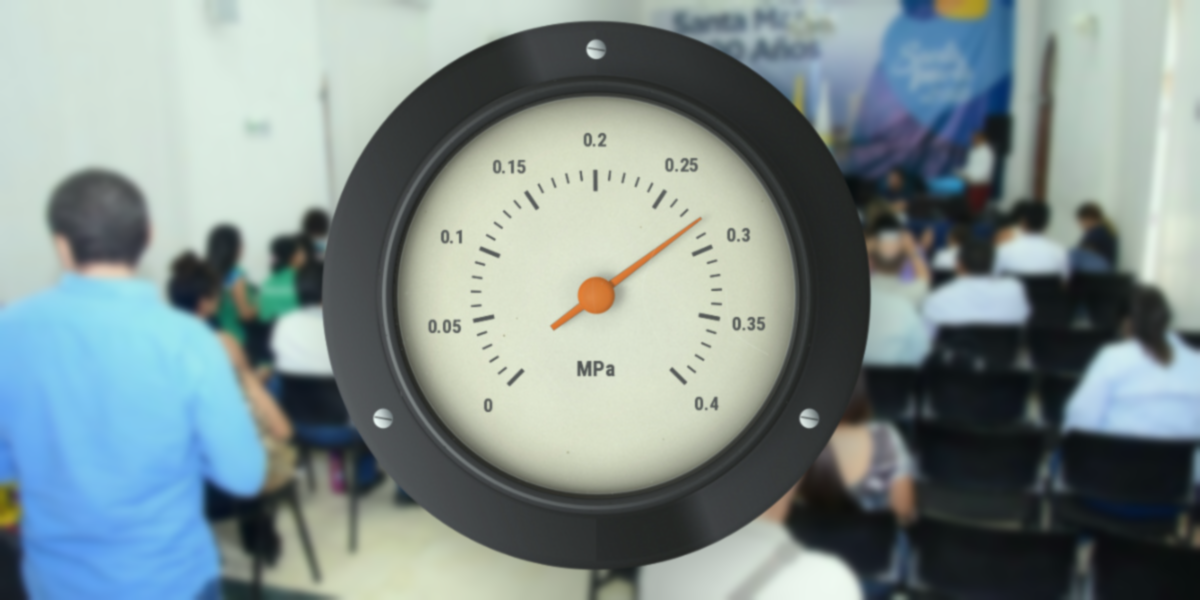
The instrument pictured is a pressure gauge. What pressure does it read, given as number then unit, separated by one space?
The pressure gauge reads 0.28 MPa
